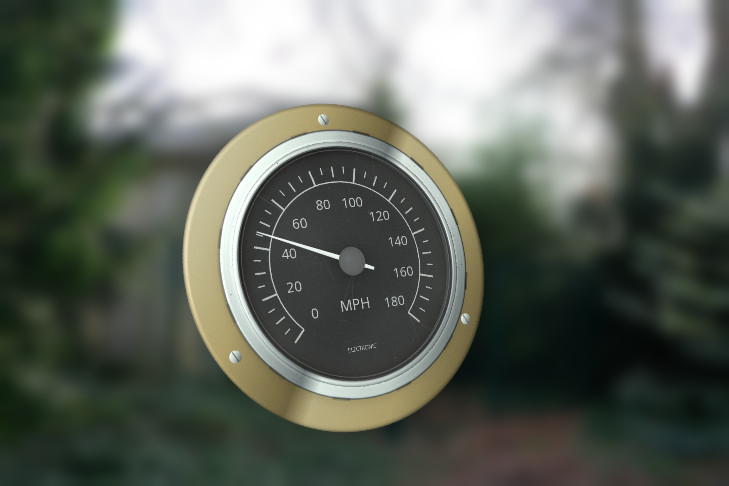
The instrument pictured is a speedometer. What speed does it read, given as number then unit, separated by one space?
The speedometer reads 45 mph
